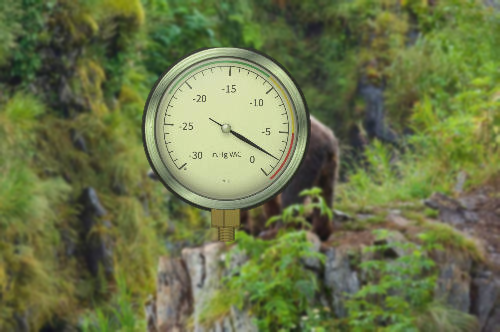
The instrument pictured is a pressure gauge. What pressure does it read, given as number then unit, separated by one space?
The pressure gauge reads -2 inHg
